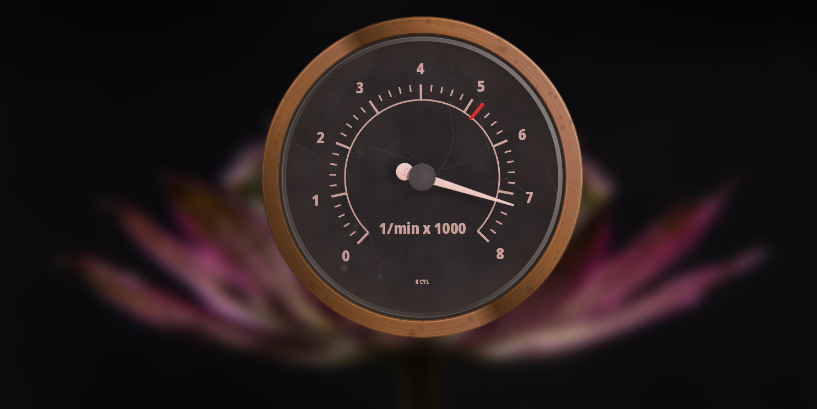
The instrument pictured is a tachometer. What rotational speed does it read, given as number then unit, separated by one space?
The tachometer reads 7200 rpm
